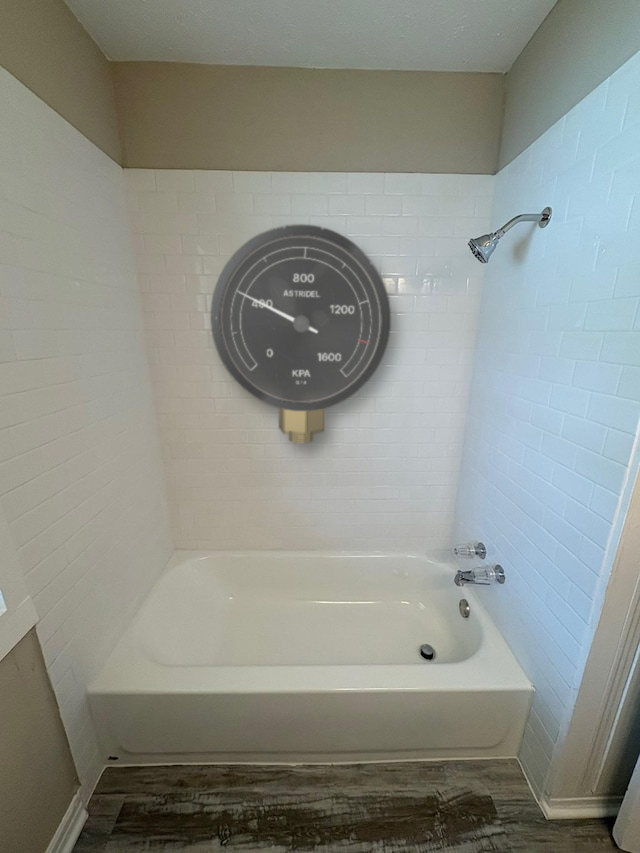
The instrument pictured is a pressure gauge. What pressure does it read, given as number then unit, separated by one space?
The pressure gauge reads 400 kPa
